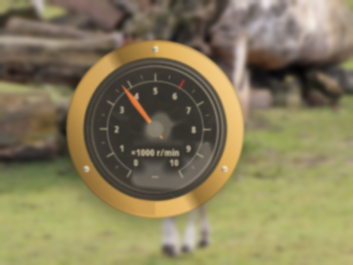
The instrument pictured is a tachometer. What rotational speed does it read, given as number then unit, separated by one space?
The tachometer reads 3750 rpm
